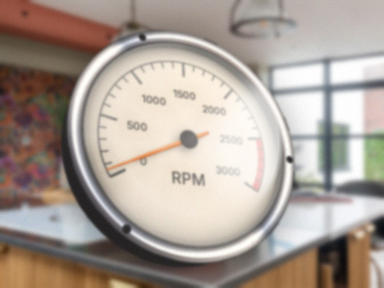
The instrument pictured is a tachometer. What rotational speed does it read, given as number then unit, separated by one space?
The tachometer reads 50 rpm
